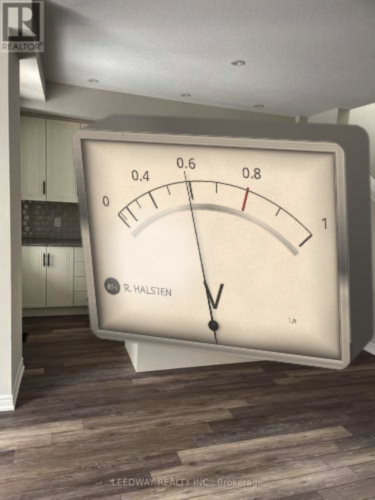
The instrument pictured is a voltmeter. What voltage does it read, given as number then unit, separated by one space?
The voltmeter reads 0.6 V
